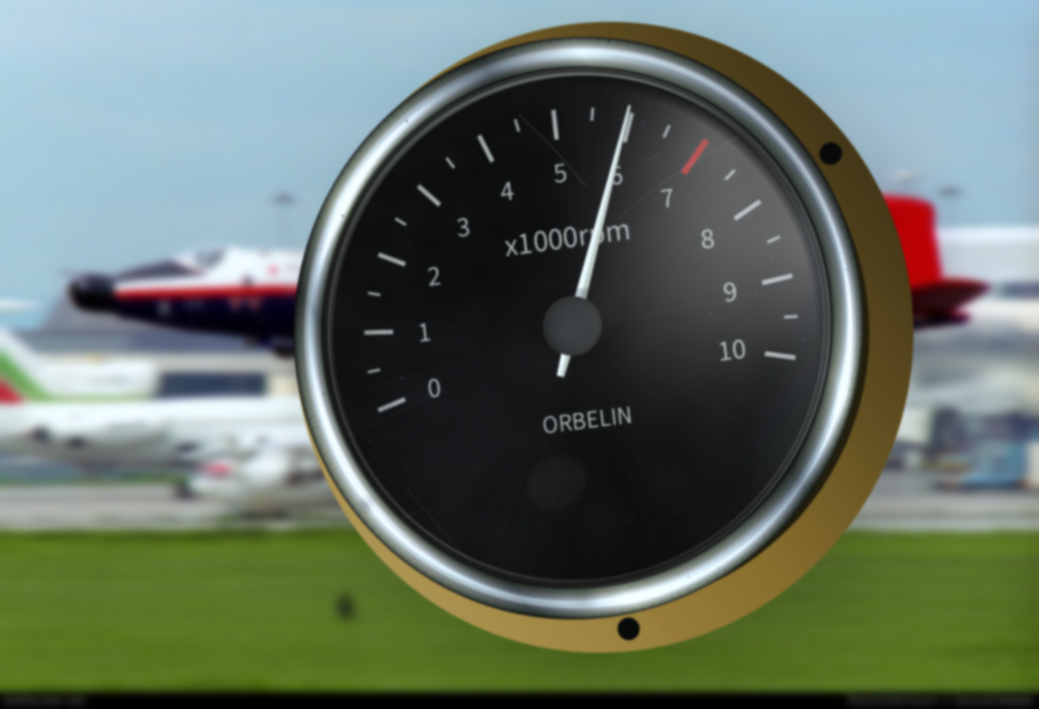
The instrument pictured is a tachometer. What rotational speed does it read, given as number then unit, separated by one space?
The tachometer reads 6000 rpm
